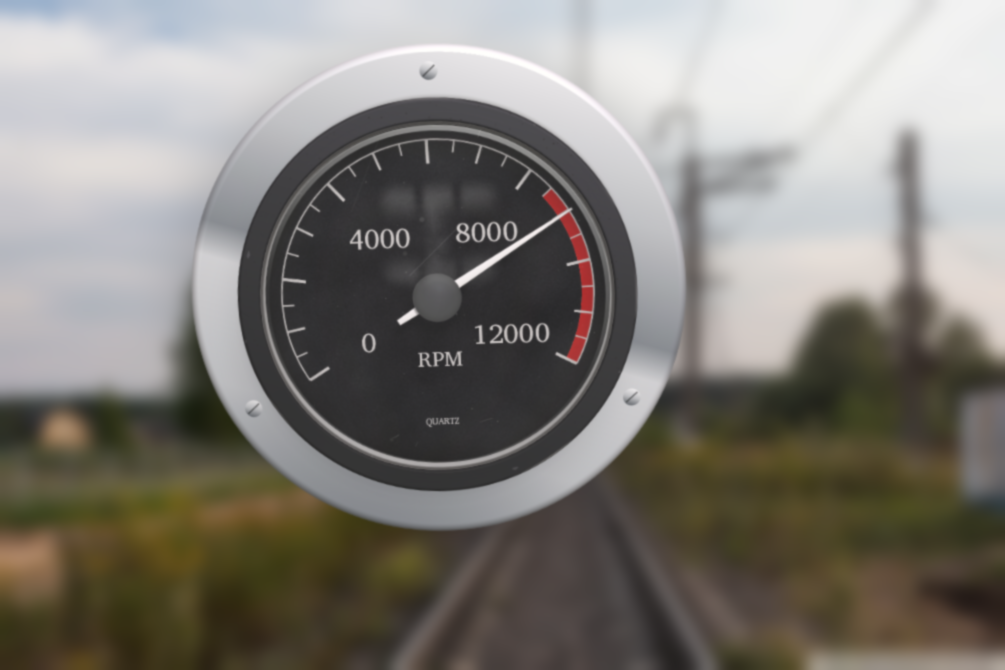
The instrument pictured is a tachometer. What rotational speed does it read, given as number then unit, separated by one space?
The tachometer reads 9000 rpm
